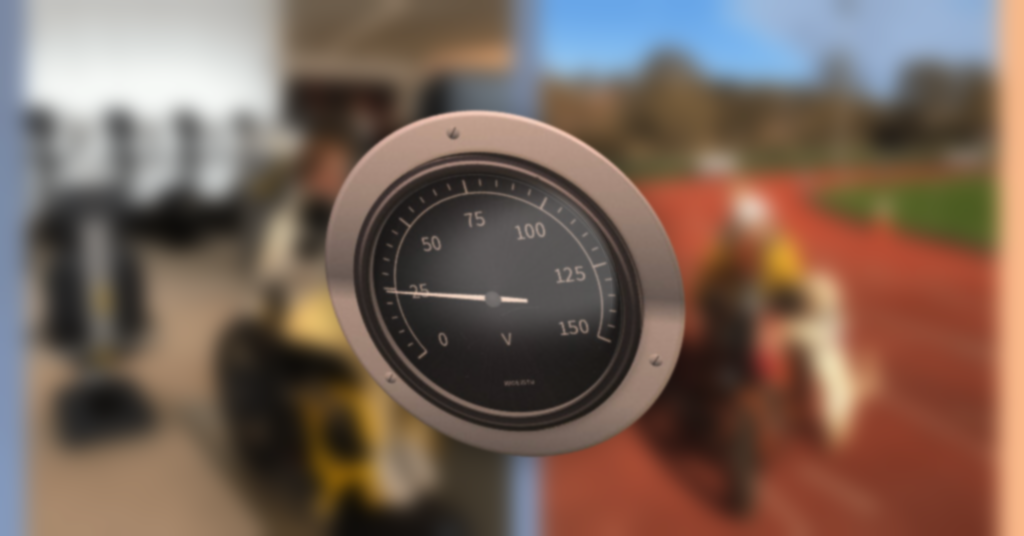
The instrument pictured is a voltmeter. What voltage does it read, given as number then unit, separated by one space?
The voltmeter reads 25 V
